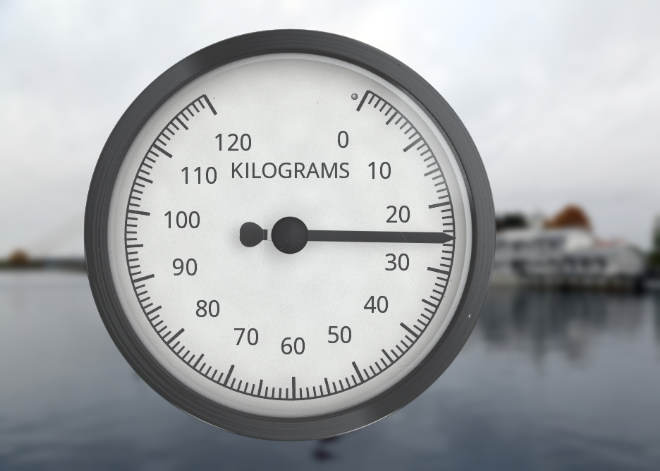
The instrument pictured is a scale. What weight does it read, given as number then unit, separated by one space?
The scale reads 25 kg
